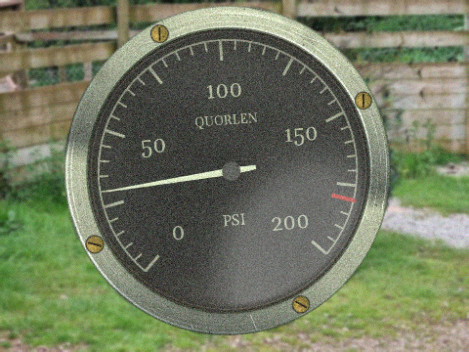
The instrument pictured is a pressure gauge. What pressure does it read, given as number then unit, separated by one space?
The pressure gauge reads 30 psi
